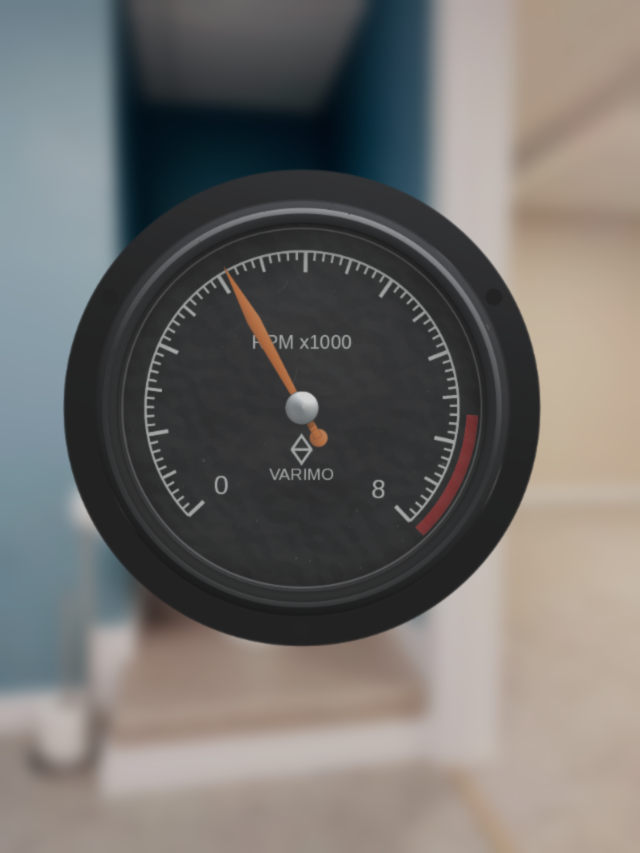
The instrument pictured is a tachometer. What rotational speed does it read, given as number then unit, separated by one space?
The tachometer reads 3100 rpm
